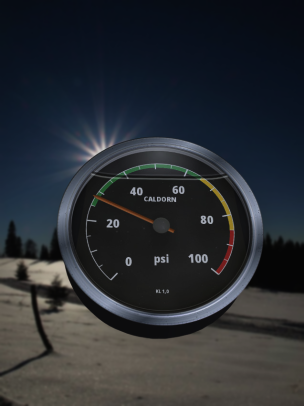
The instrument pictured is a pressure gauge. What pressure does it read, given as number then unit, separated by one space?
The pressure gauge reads 27.5 psi
